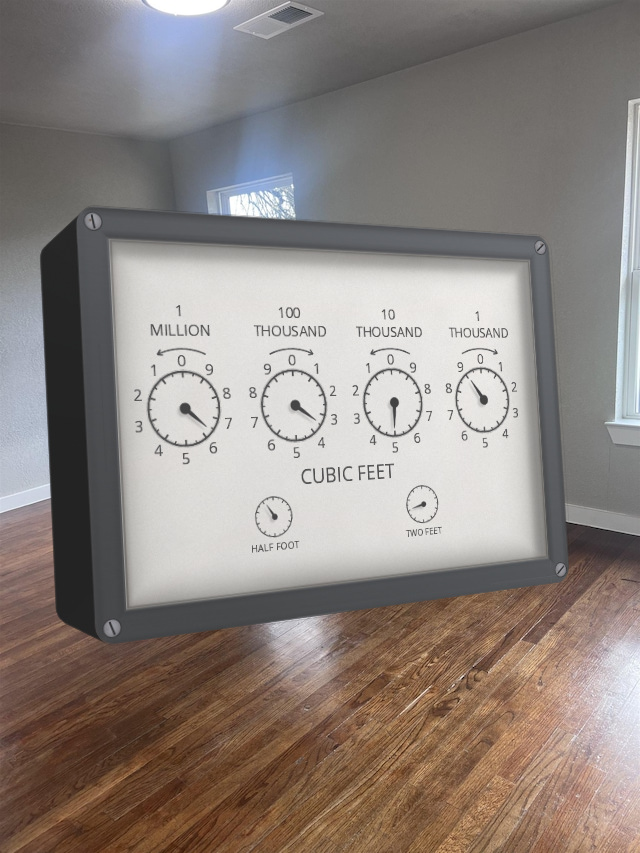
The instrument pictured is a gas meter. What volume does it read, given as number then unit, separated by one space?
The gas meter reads 634900 ft³
